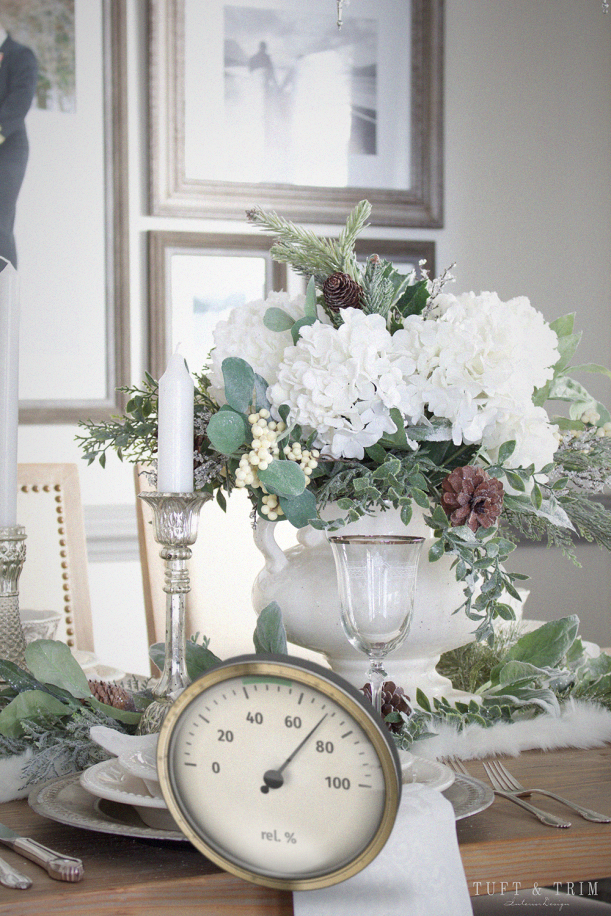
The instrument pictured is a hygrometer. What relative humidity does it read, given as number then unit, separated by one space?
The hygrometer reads 70 %
